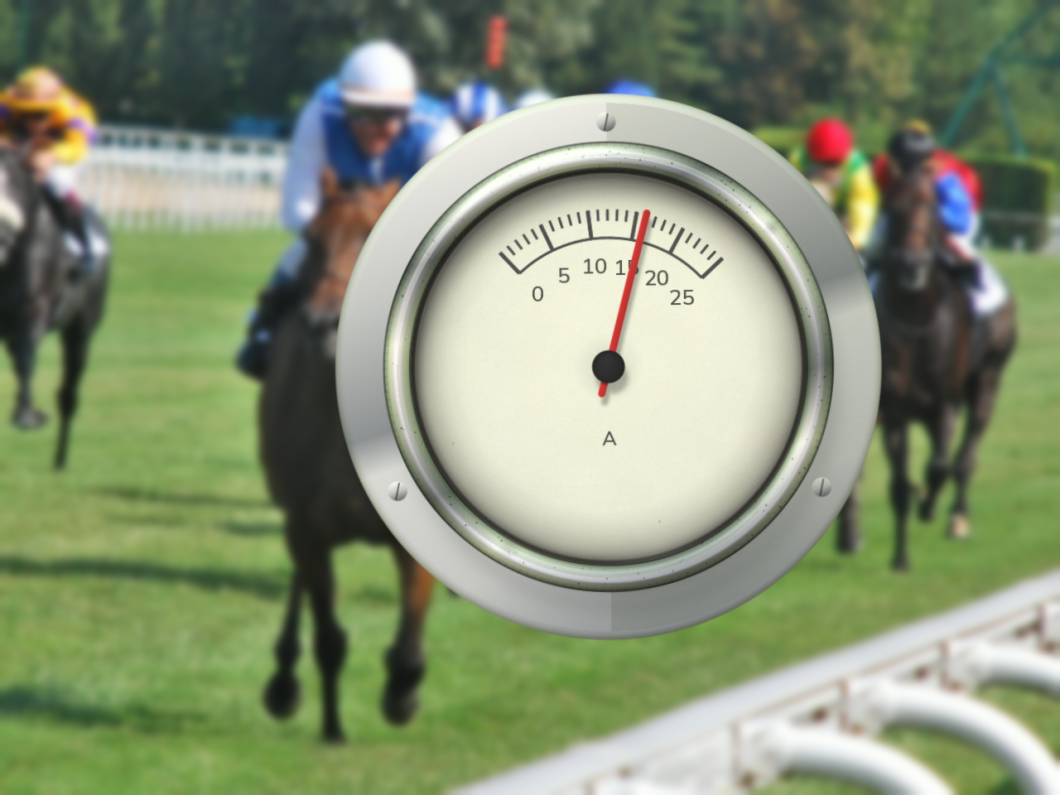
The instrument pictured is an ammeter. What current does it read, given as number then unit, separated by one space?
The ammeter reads 16 A
